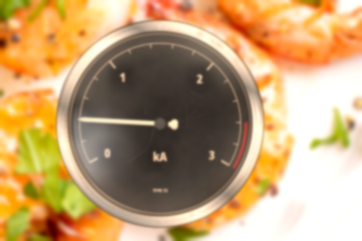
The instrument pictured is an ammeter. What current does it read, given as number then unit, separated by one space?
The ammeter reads 0.4 kA
